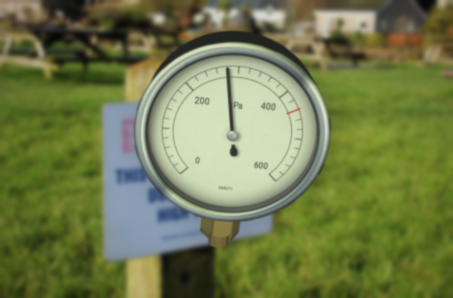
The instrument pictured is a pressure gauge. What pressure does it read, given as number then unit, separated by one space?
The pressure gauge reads 280 kPa
